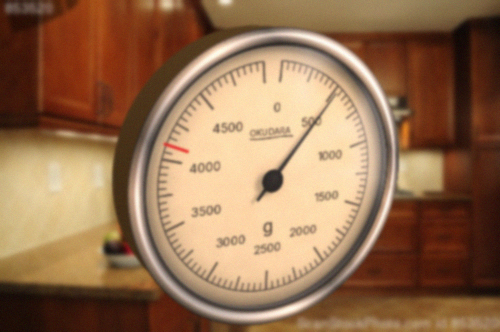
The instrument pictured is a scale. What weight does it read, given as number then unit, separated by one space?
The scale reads 500 g
